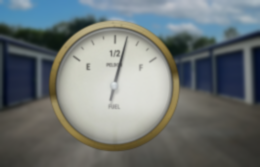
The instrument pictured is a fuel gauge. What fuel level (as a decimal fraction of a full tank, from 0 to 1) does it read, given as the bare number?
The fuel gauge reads 0.625
